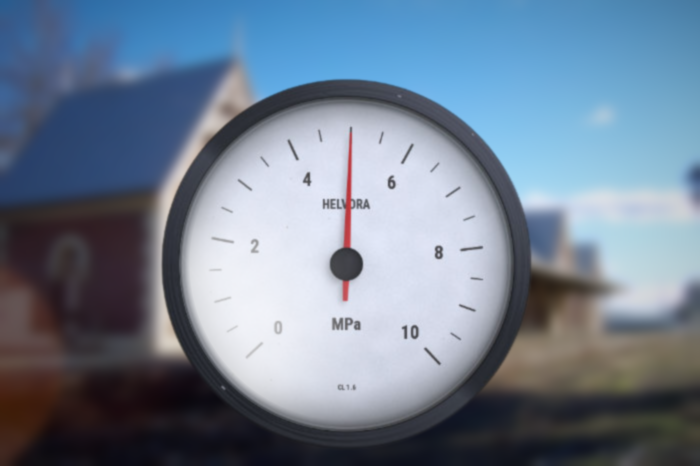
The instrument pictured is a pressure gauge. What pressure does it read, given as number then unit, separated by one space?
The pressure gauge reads 5 MPa
